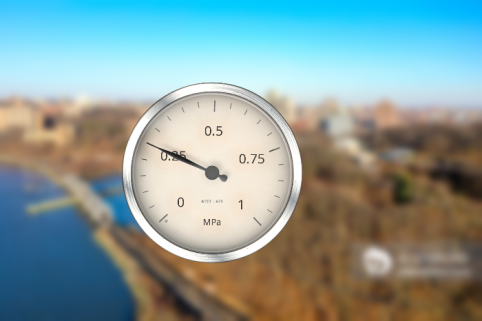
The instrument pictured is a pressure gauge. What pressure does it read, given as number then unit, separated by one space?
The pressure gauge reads 0.25 MPa
